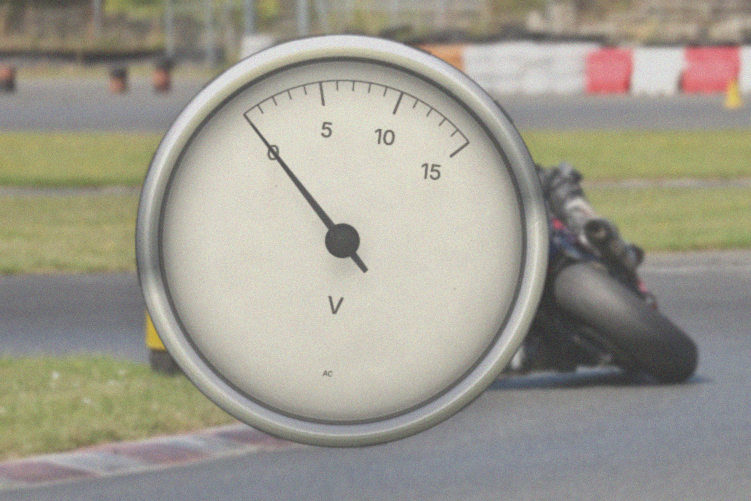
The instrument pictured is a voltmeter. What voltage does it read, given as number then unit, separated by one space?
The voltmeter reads 0 V
